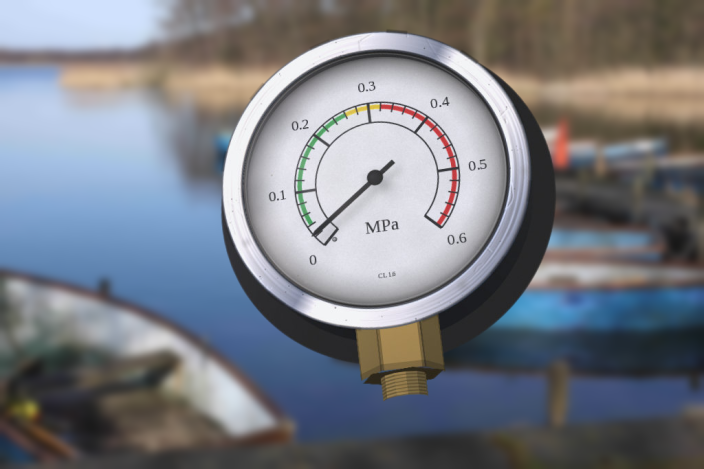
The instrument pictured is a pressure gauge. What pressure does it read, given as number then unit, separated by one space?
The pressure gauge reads 0.02 MPa
